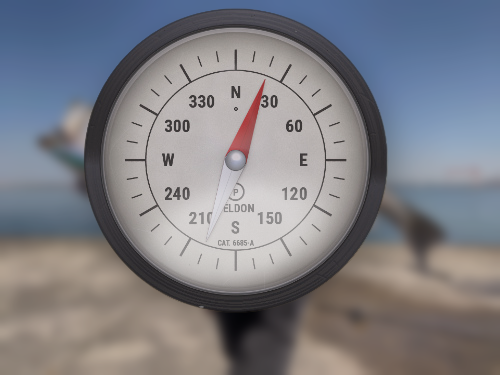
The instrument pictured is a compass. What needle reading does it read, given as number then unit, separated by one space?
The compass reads 20 °
